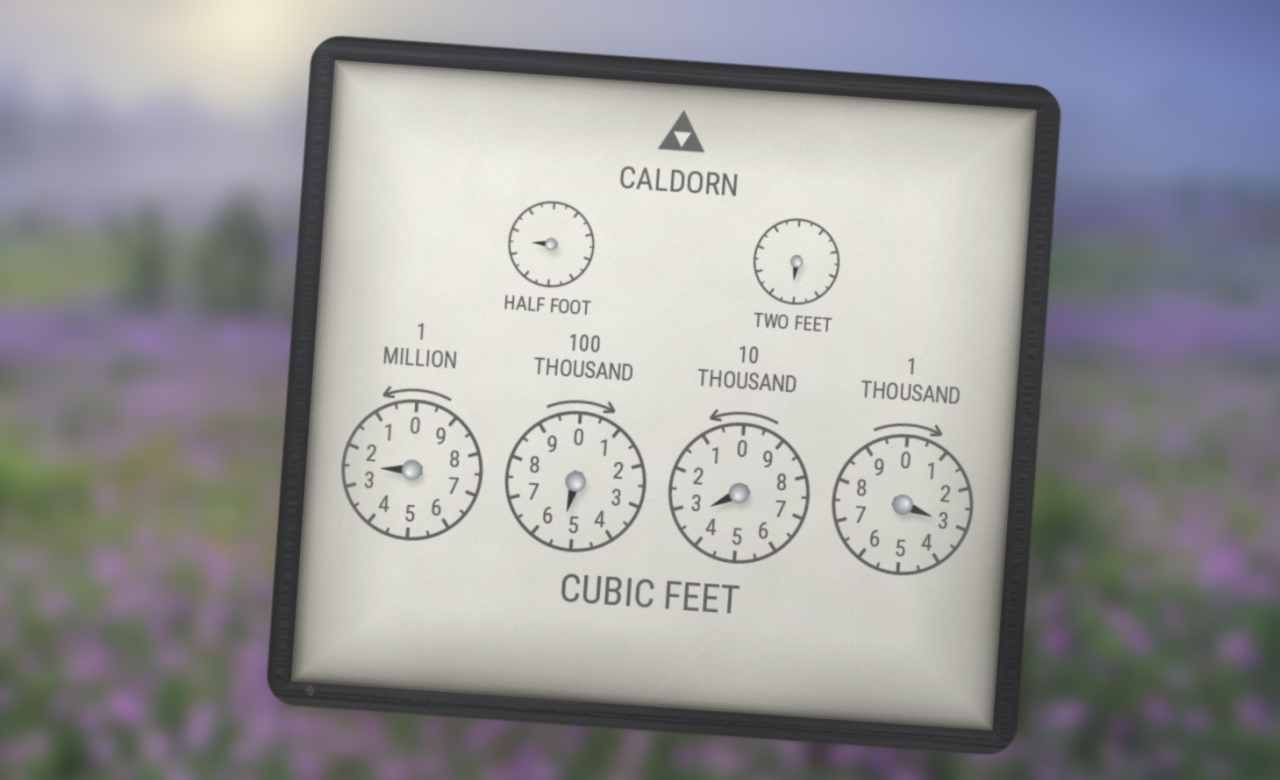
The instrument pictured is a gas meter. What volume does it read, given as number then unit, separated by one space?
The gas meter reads 253300 ft³
